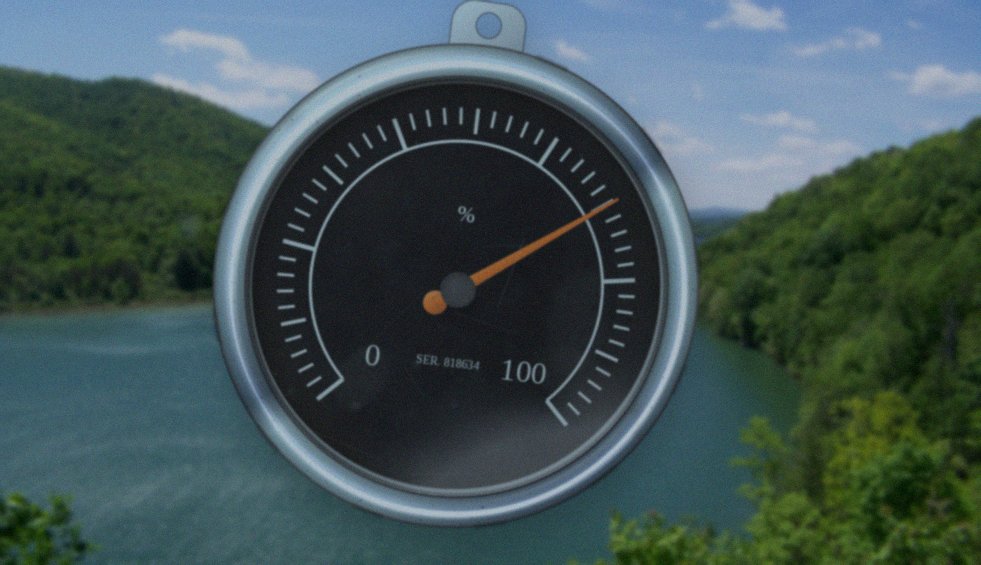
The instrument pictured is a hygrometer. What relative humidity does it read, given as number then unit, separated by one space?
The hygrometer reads 70 %
